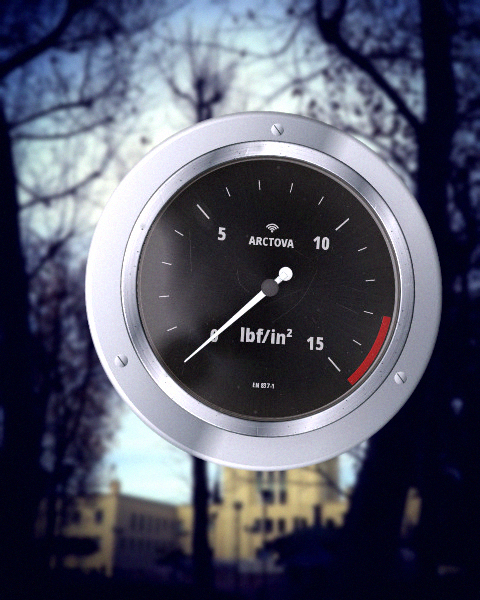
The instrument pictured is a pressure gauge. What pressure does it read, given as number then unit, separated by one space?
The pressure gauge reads 0 psi
